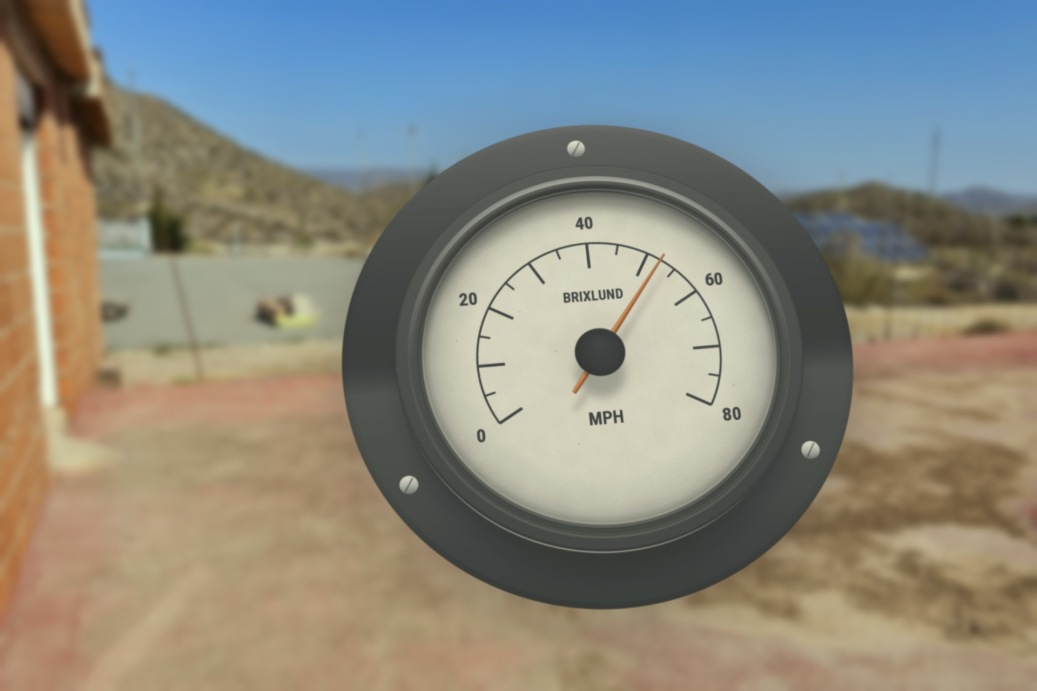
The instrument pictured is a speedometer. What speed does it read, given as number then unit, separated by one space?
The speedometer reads 52.5 mph
